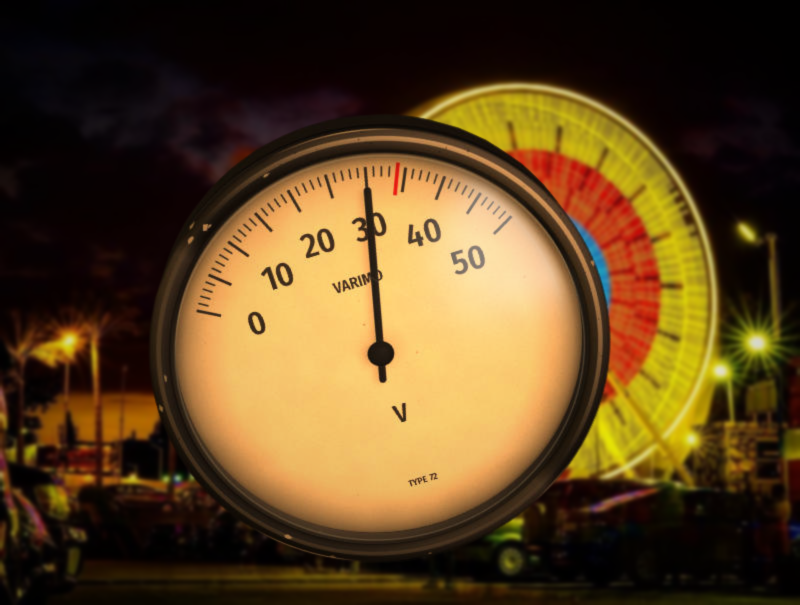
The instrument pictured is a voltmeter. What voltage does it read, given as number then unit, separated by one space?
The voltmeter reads 30 V
